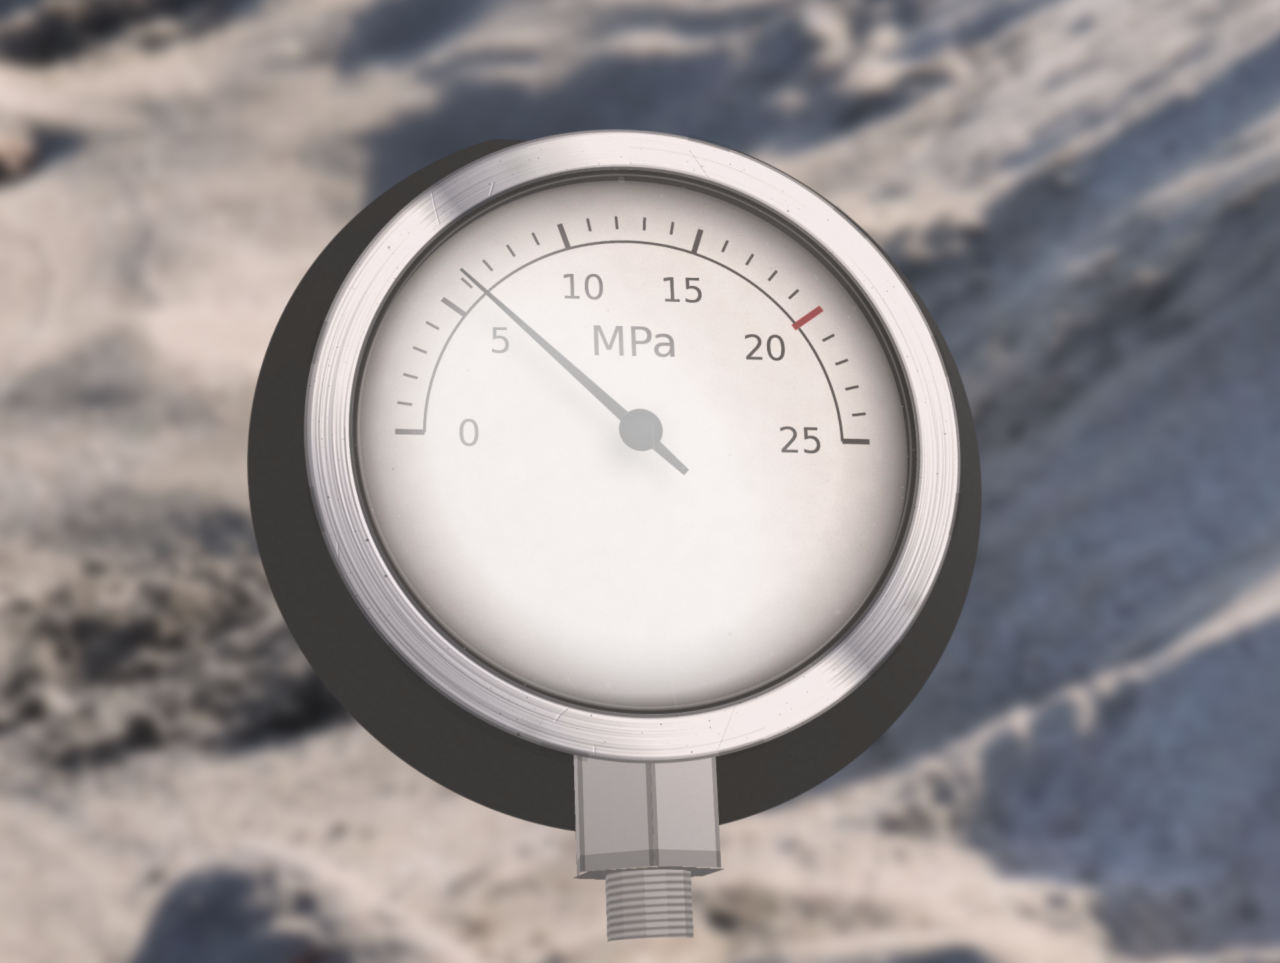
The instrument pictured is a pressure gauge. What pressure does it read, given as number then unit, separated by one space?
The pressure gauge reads 6 MPa
